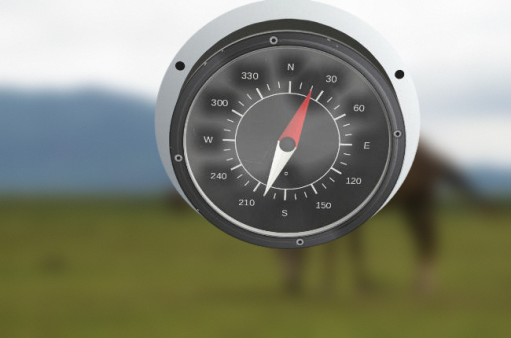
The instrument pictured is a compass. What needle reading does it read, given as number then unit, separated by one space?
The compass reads 20 °
